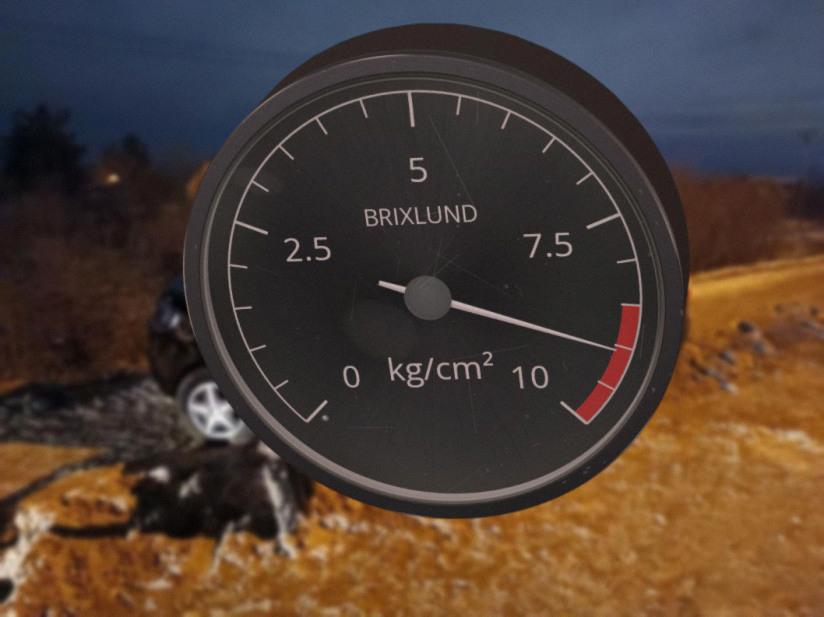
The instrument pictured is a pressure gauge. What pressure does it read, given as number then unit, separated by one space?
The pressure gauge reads 9 kg/cm²
